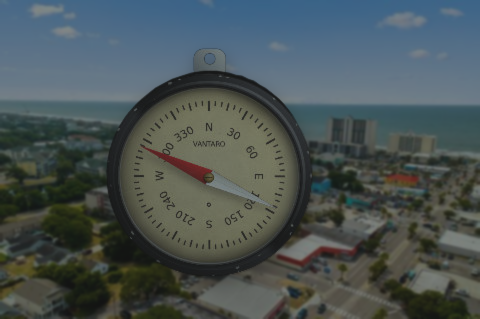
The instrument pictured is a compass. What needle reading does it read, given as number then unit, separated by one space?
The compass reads 295 °
